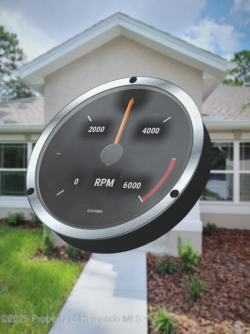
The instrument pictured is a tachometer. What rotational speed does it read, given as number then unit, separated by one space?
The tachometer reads 3000 rpm
